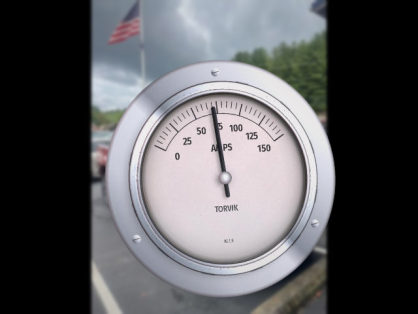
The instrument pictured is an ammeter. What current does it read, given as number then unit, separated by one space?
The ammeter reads 70 A
